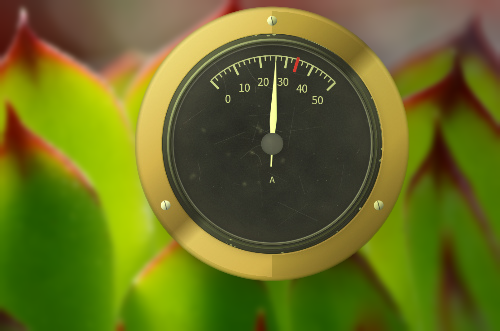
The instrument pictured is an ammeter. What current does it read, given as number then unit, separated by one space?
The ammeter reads 26 A
